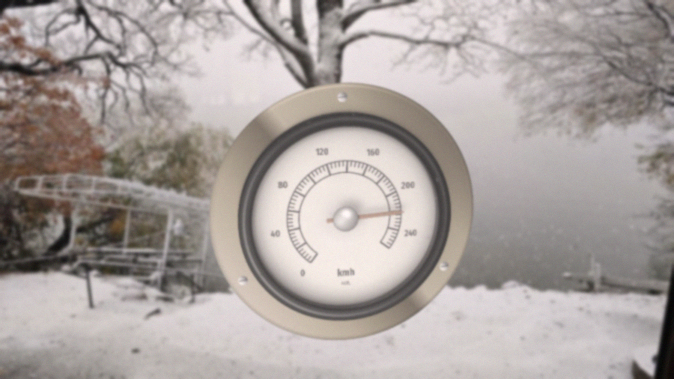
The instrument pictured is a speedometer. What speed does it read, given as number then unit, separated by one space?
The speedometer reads 220 km/h
